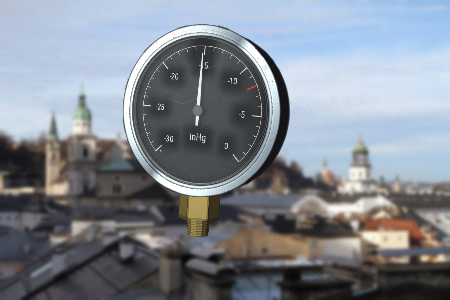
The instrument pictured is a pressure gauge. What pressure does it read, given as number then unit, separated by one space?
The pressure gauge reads -15 inHg
